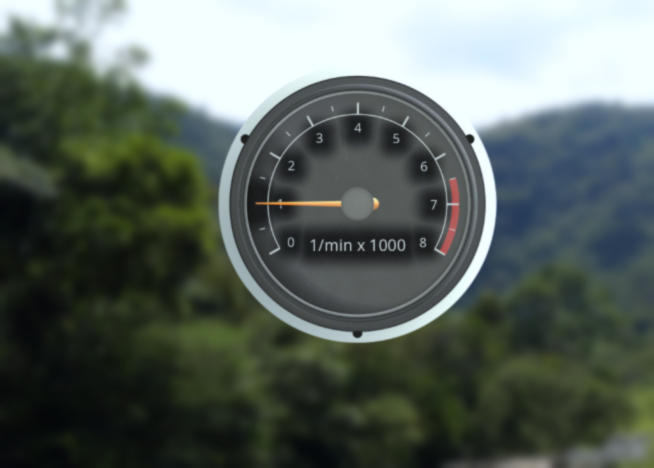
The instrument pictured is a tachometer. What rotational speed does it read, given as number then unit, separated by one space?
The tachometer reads 1000 rpm
